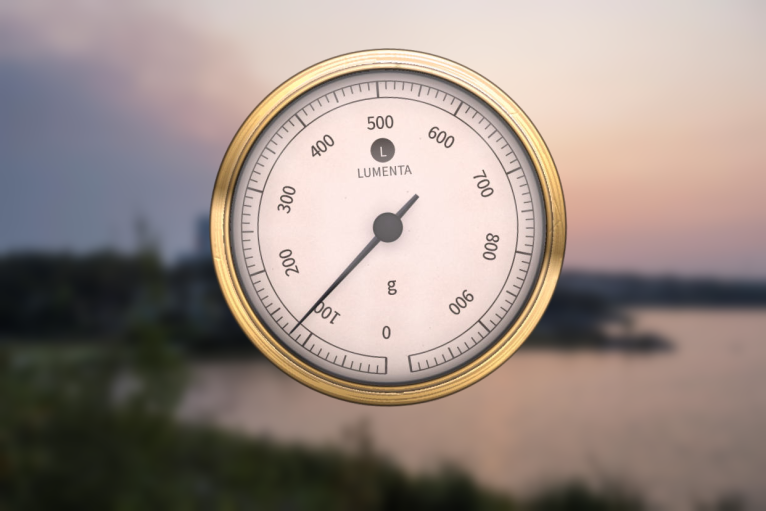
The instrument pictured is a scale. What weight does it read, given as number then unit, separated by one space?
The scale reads 120 g
